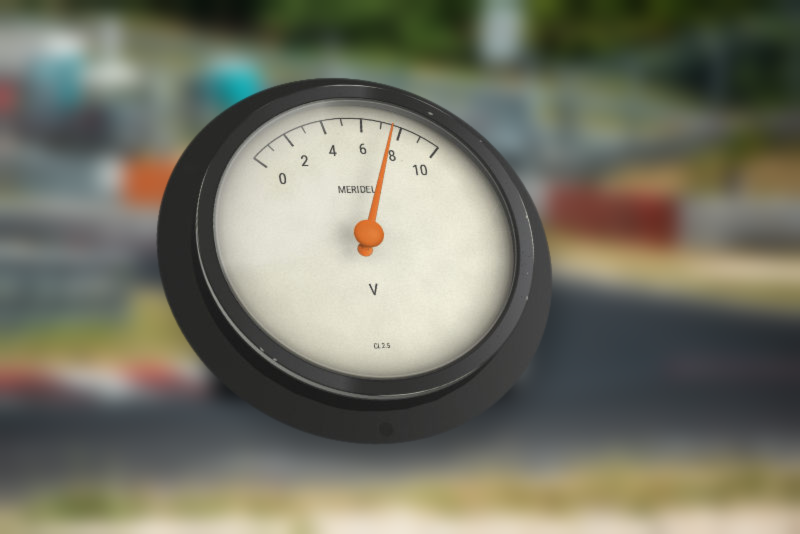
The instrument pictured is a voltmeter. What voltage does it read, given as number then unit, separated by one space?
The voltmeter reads 7.5 V
